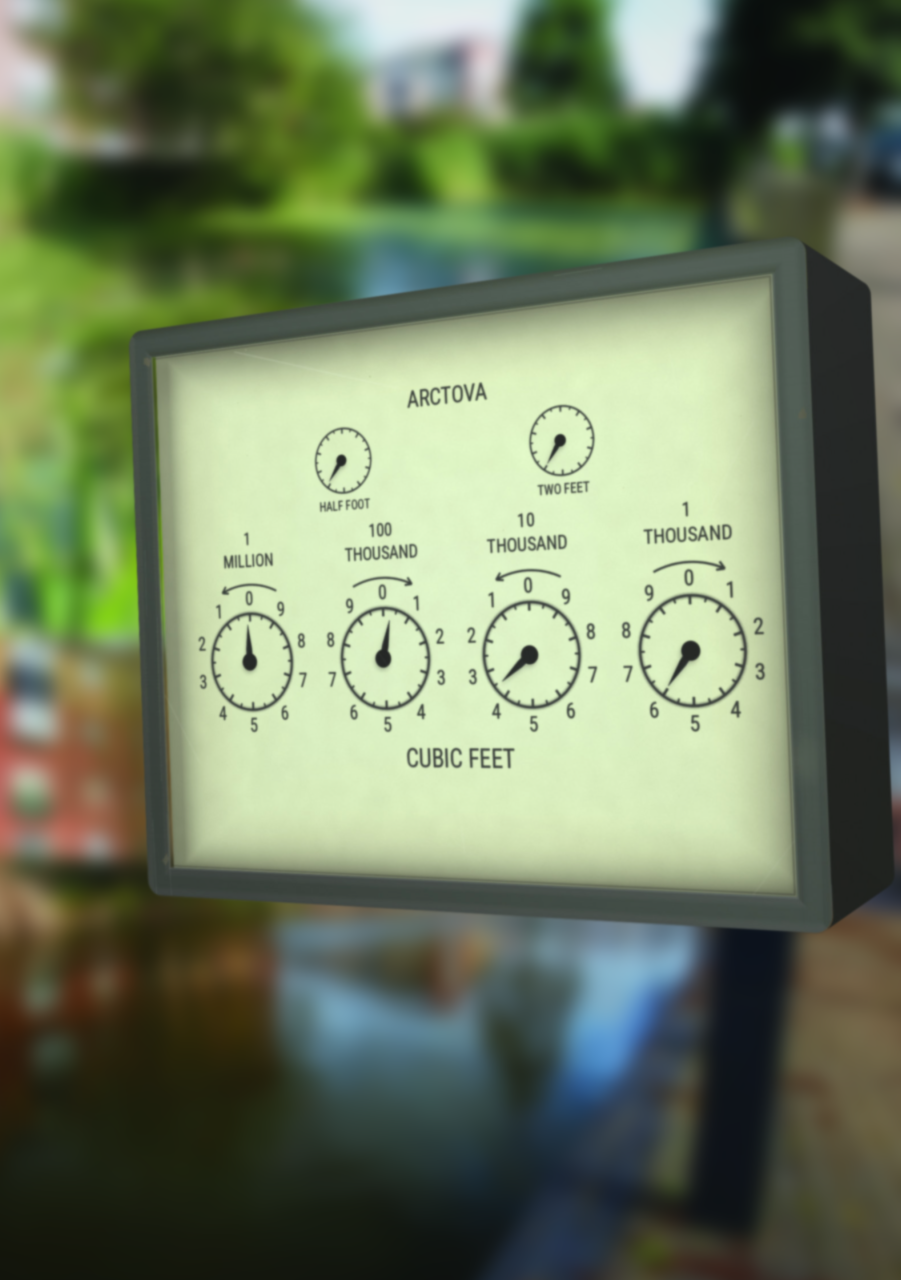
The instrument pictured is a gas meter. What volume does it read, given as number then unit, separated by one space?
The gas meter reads 3600 ft³
